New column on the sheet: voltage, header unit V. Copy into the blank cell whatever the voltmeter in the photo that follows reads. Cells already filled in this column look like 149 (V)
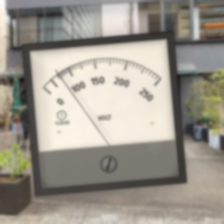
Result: 75 (V)
